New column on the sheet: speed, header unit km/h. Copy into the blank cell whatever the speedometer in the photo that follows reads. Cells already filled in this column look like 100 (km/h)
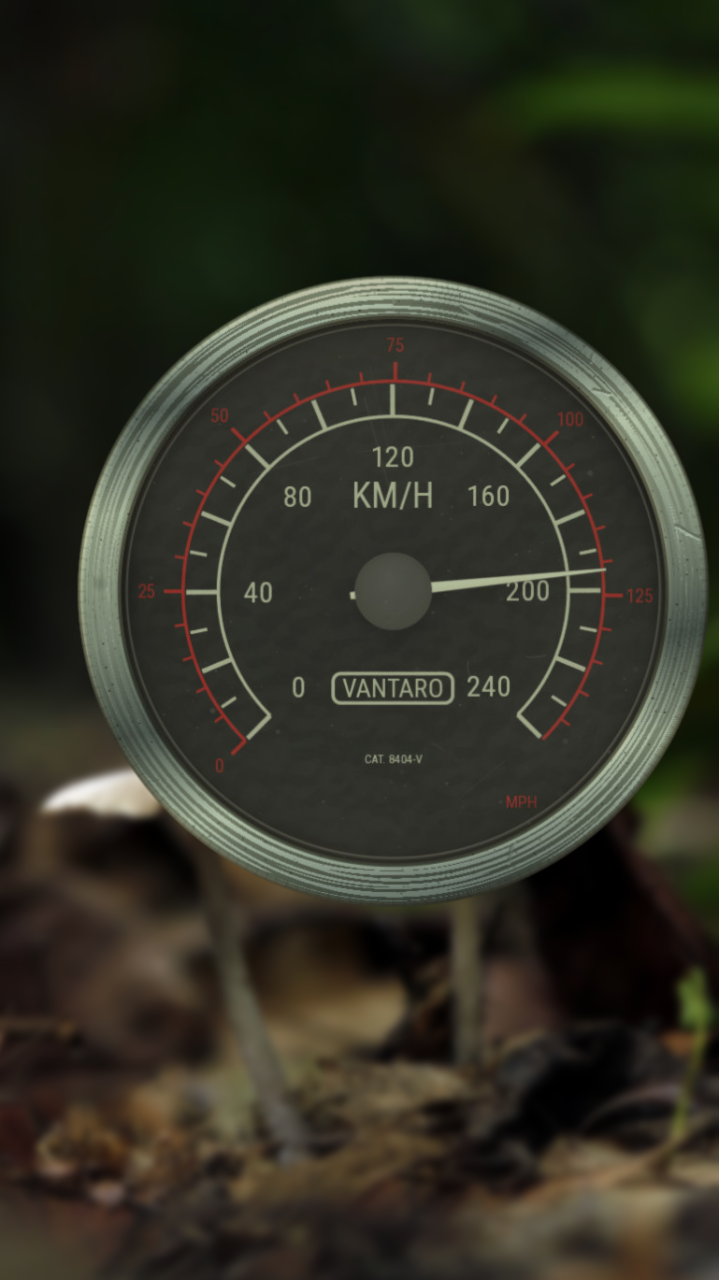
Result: 195 (km/h)
